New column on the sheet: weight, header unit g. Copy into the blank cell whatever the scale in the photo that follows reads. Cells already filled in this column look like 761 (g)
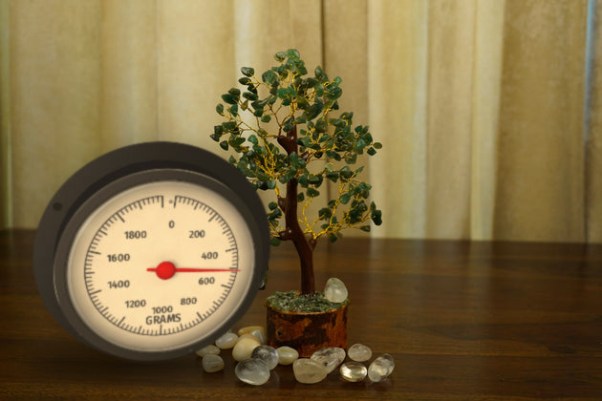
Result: 500 (g)
